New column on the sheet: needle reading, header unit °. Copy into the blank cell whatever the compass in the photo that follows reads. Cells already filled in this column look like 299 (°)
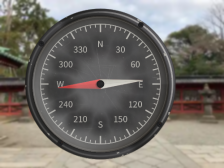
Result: 265 (°)
